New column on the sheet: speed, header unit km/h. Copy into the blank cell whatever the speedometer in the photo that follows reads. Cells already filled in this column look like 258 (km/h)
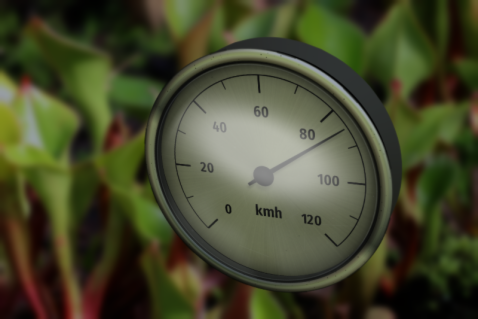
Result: 85 (km/h)
